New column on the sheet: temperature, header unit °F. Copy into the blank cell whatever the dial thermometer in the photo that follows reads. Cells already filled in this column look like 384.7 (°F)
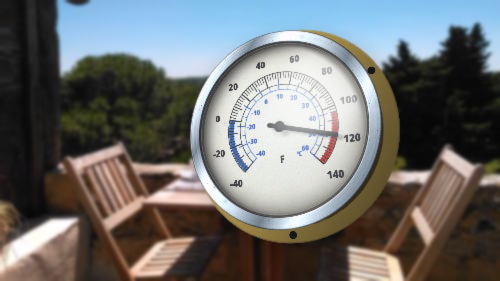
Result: 120 (°F)
